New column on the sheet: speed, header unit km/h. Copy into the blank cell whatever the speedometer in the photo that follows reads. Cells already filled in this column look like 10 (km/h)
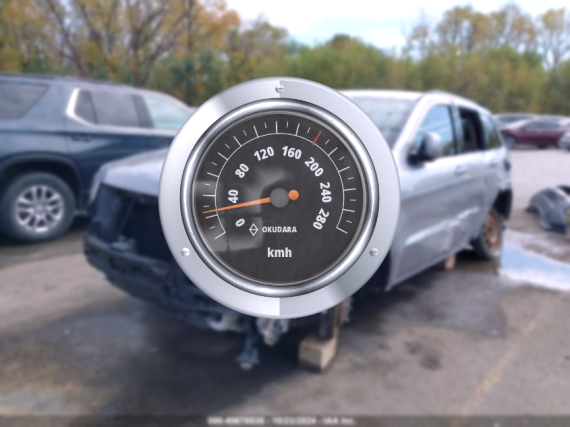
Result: 25 (km/h)
